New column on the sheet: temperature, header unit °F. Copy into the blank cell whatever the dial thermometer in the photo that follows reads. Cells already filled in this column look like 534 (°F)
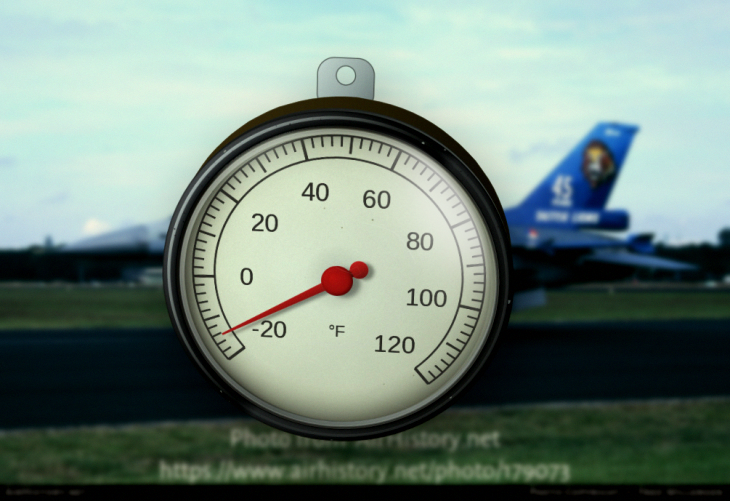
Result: -14 (°F)
